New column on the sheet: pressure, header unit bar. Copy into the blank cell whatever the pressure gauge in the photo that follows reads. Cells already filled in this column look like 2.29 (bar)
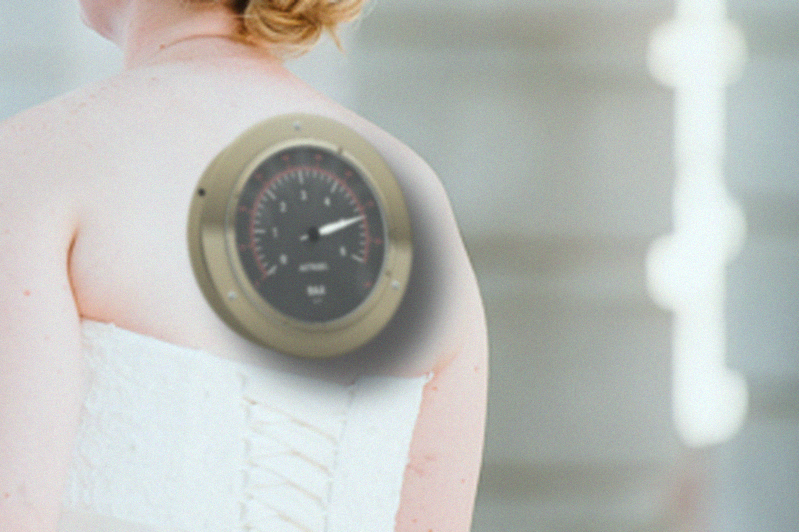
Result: 5 (bar)
